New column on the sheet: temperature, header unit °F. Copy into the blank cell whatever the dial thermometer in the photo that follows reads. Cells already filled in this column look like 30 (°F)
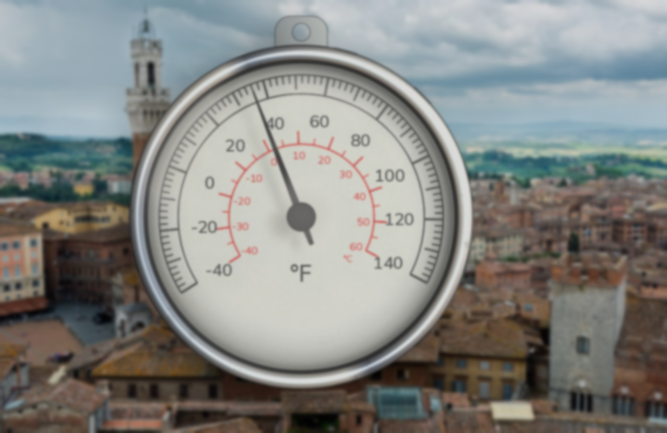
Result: 36 (°F)
